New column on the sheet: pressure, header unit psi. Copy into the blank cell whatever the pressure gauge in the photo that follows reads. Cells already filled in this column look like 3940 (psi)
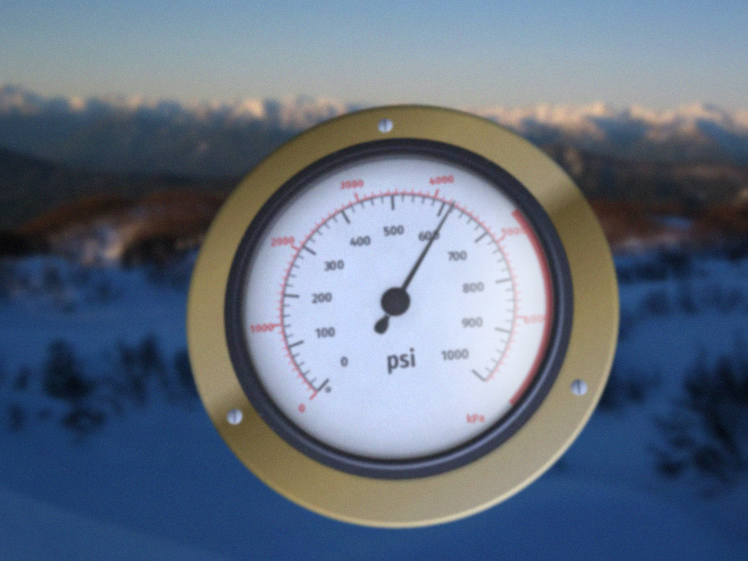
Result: 620 (psi)
